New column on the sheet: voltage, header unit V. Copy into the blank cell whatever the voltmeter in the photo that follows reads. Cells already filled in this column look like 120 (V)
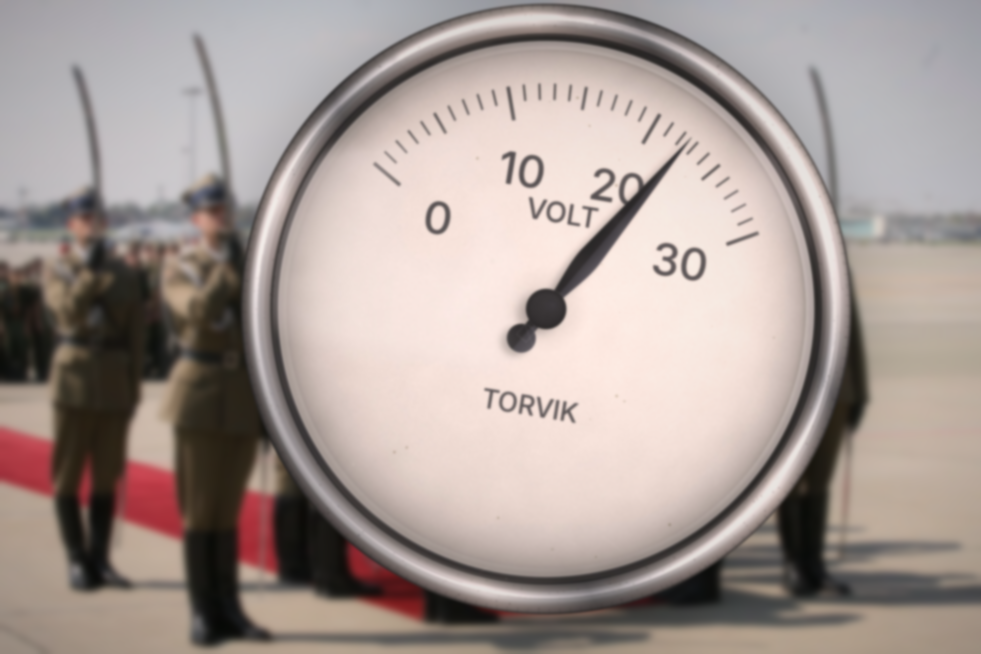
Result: 22.5 (V)
